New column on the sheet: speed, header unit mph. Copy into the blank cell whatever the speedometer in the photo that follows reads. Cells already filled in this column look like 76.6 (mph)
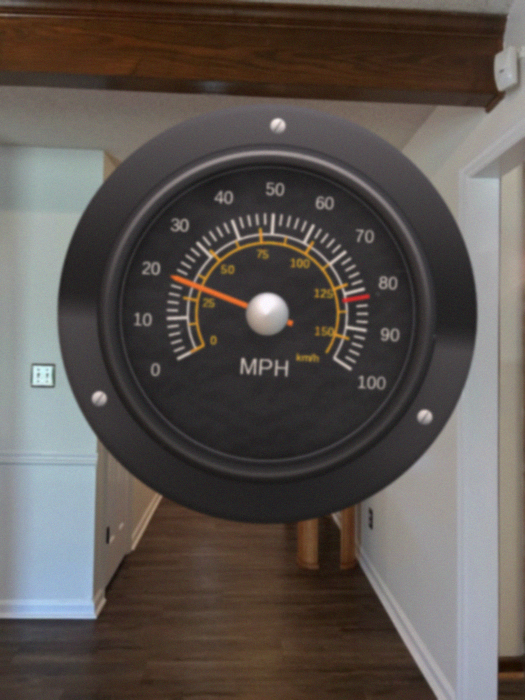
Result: 20 (mph)
